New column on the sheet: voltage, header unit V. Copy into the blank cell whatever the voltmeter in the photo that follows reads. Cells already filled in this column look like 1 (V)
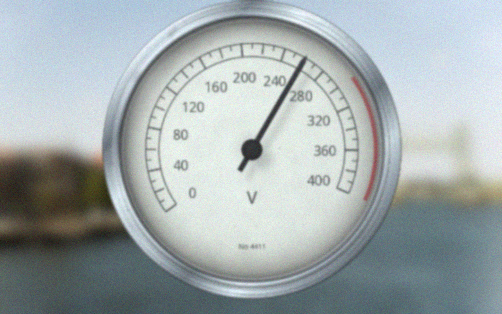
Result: 260 (V)
